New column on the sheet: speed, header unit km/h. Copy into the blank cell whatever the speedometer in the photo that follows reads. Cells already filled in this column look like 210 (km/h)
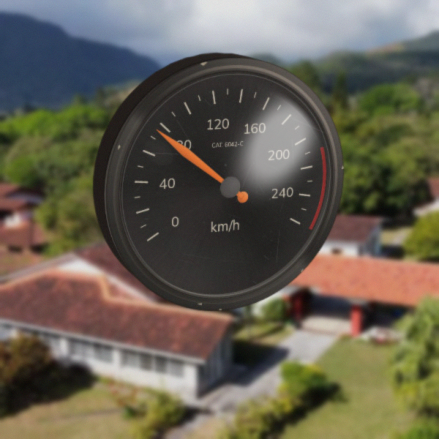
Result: 75 (km/h)
